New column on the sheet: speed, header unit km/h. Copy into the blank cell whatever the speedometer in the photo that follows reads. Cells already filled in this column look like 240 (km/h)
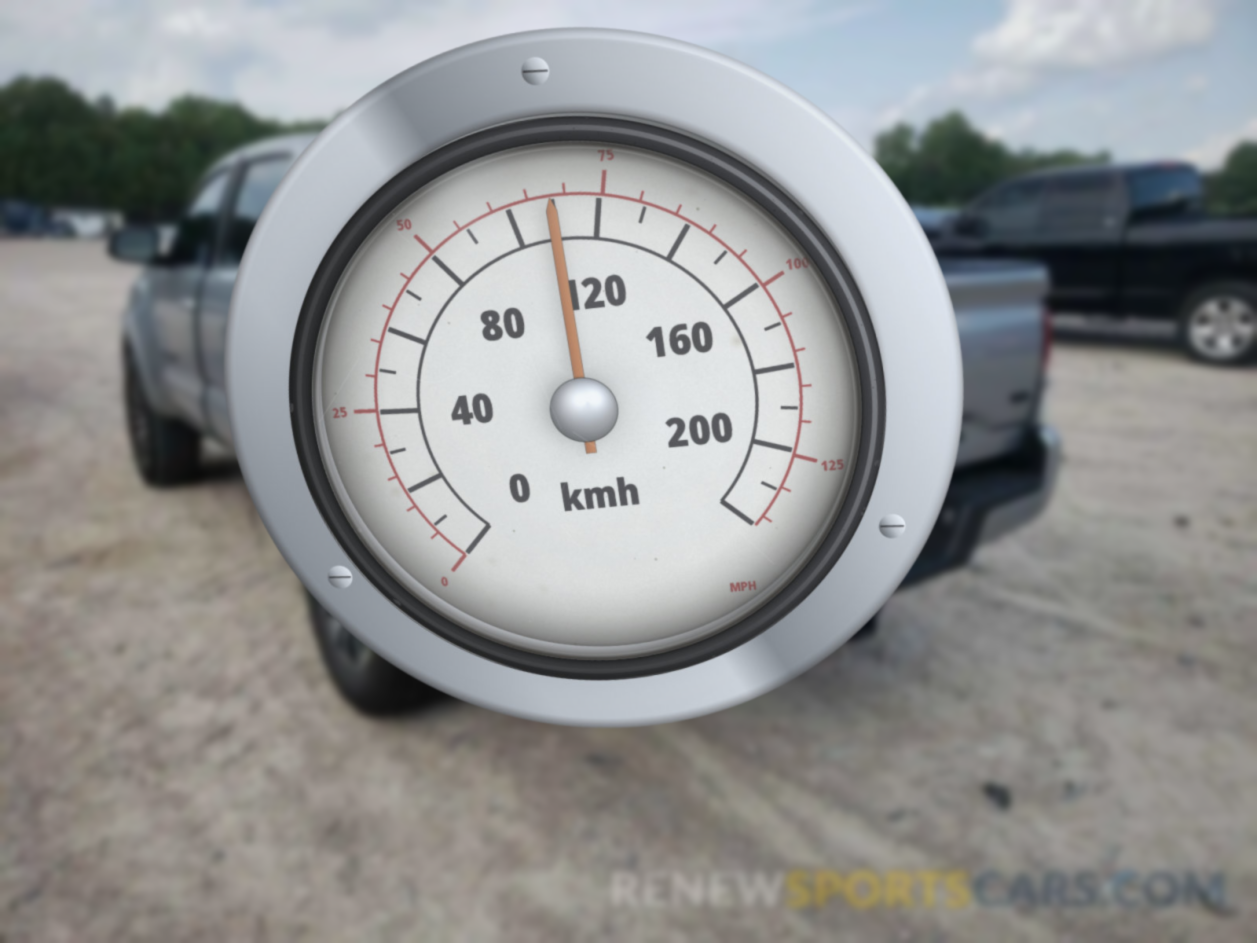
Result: 110 (km/h)
